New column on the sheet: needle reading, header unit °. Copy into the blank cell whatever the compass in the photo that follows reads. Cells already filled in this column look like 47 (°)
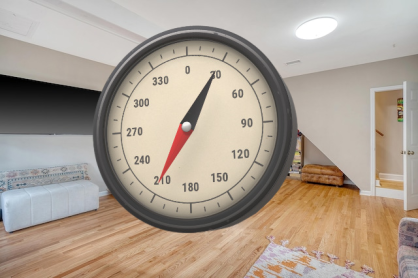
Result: 210 (°)
